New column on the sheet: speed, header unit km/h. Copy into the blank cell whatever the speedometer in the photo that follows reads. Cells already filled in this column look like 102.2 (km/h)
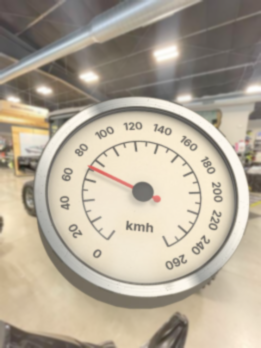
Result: 70 (km/h)
